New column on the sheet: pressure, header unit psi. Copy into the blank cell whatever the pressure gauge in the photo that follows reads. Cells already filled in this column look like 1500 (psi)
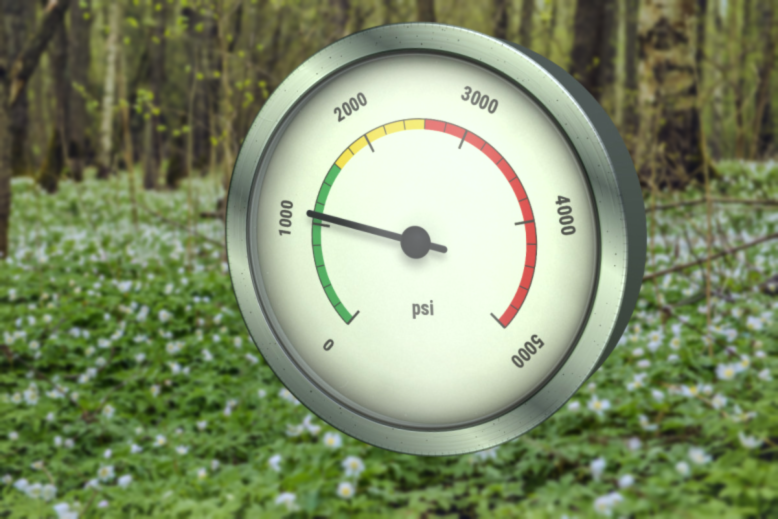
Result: 1100 (psi)
